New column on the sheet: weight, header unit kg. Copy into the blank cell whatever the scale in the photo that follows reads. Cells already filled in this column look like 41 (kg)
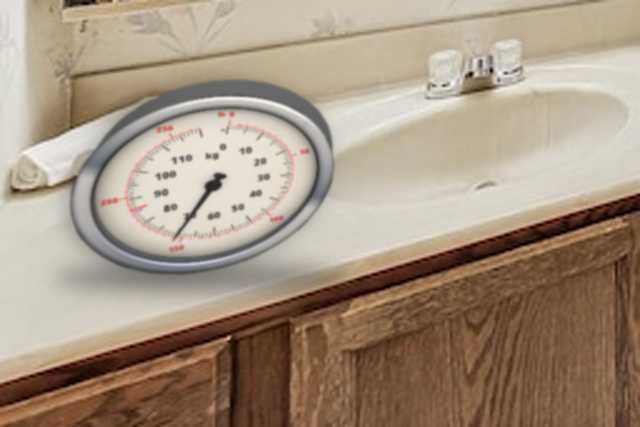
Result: 70 (kg)
